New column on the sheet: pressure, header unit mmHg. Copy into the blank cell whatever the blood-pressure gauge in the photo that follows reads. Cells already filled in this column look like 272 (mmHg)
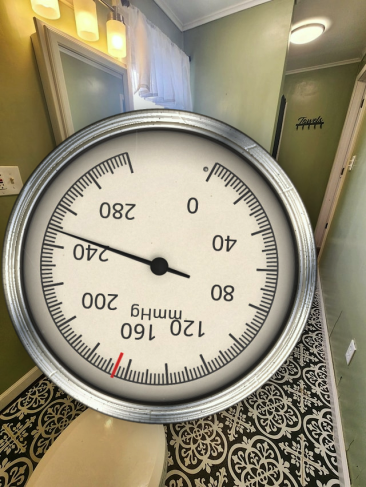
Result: 248 (mmHg)
